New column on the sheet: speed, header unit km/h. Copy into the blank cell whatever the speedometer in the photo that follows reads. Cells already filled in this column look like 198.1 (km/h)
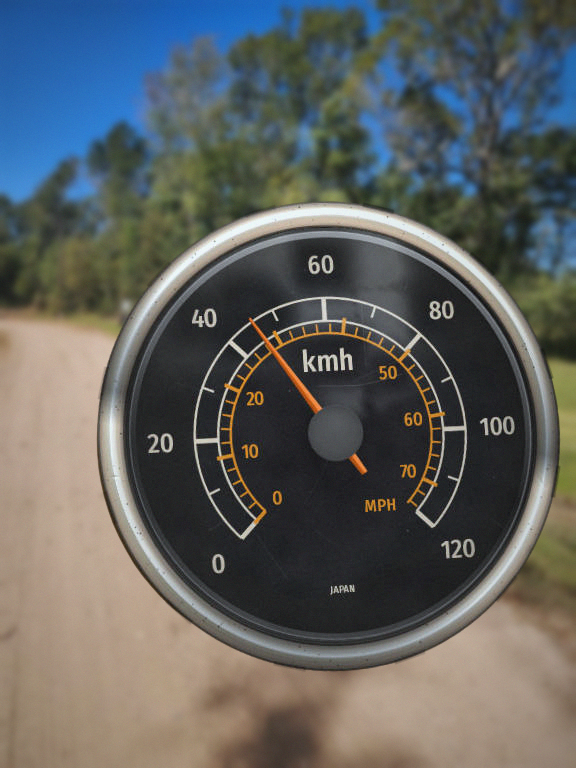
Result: 45 (km/h)
